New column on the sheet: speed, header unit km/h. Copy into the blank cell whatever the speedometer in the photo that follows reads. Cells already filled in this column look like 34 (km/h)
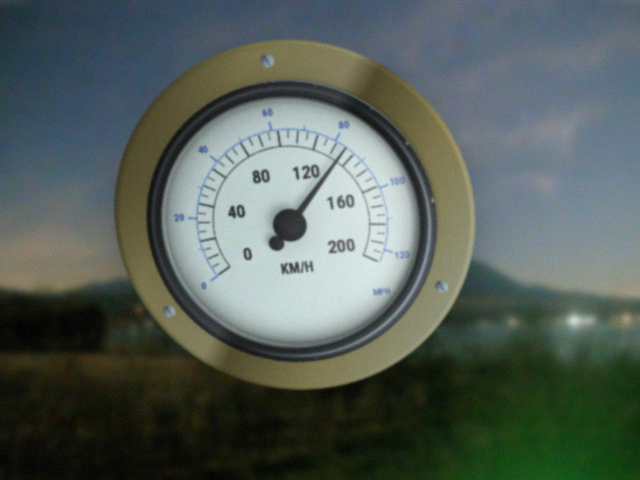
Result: 135 (km/h)
